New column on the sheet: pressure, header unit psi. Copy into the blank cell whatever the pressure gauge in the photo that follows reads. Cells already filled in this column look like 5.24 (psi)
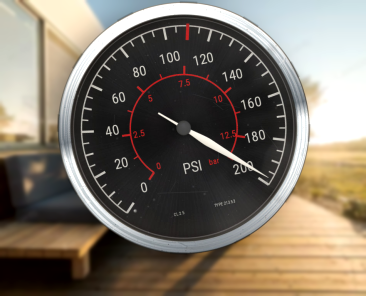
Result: 197.5 (psi)
